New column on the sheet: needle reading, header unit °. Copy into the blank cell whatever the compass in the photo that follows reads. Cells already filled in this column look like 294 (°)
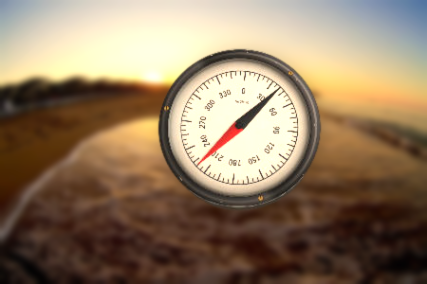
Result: 220 (°)
